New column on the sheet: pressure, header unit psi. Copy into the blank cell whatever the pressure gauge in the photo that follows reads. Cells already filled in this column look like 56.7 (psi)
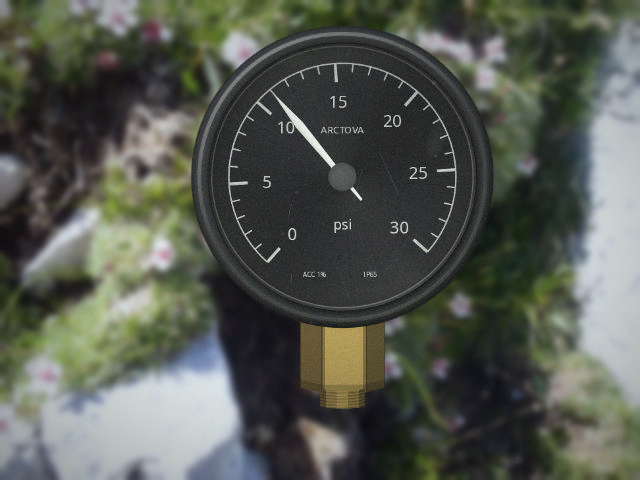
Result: 11 (psi)
